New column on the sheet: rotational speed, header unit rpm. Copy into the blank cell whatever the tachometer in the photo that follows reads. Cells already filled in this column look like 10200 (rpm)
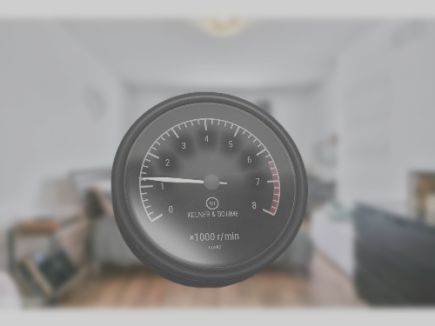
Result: 1200 (rpm)
